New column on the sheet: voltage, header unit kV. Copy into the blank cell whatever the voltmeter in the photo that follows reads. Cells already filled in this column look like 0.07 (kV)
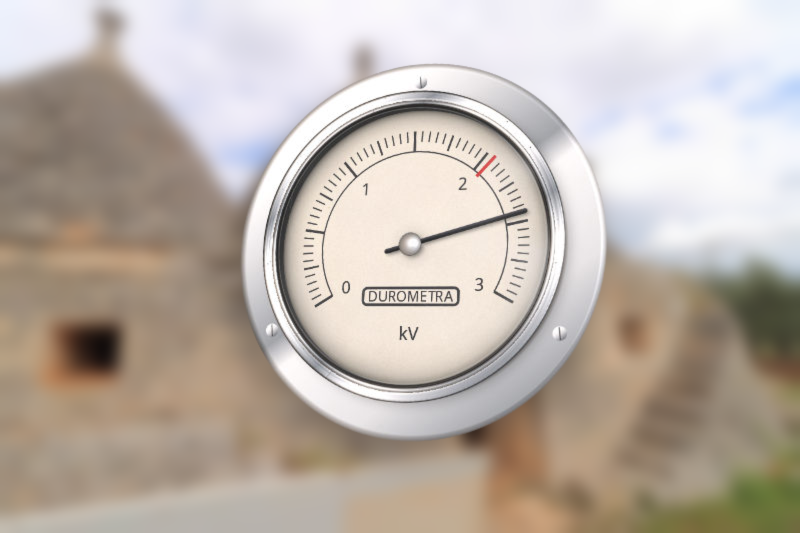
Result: 2.45 (kV)
